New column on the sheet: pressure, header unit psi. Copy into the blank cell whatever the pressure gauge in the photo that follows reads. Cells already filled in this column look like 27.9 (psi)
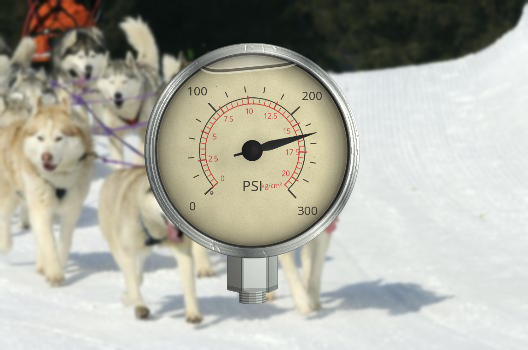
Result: 230 (psi)
